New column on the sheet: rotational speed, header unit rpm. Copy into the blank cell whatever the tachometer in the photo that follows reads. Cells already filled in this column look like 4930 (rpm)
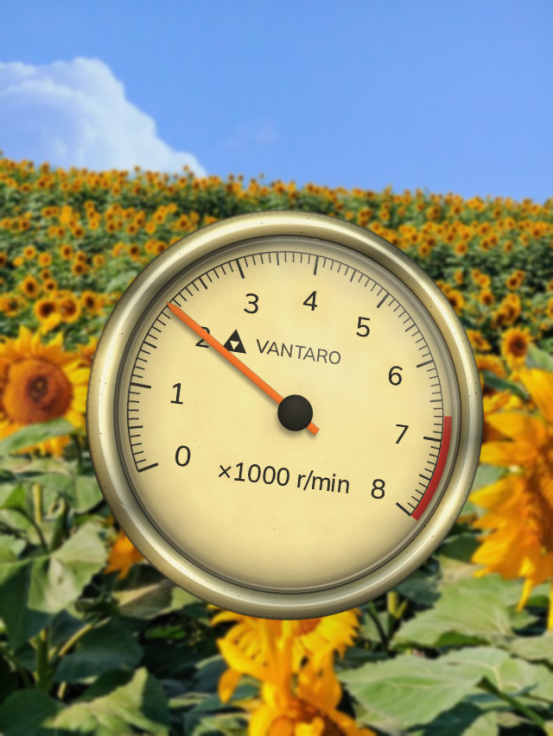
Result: 2000 (rpm)
